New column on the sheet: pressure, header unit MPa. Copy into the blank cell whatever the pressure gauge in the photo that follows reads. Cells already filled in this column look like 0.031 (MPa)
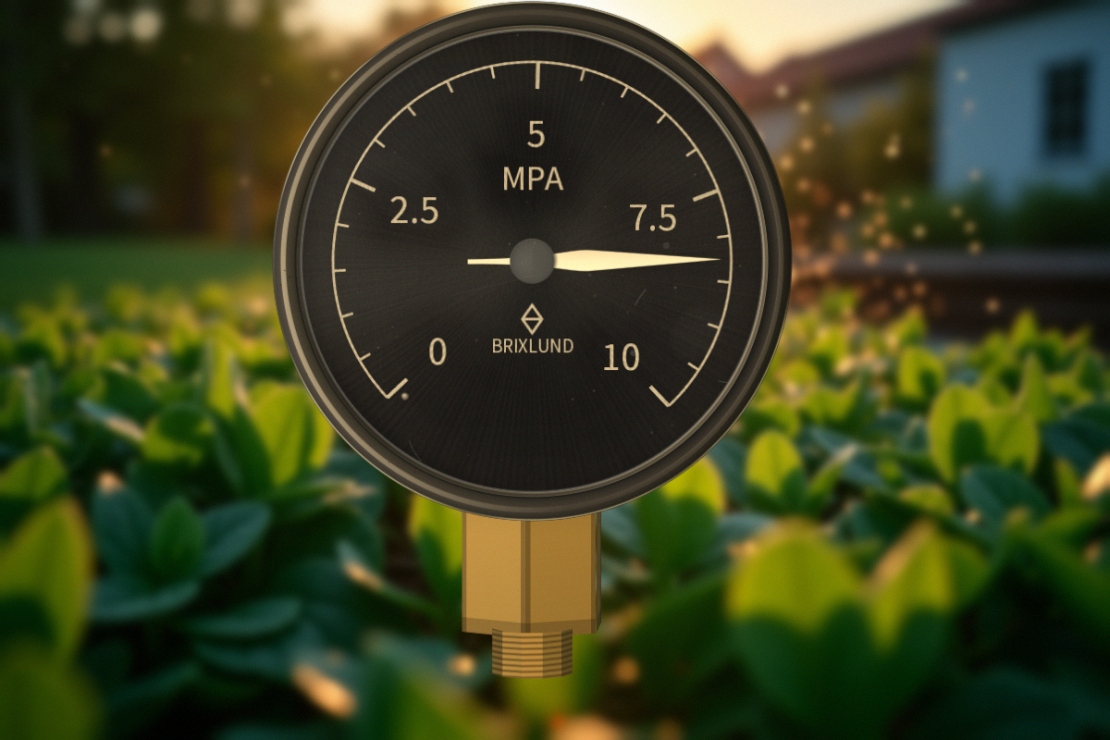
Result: 8.25 (MPa)
